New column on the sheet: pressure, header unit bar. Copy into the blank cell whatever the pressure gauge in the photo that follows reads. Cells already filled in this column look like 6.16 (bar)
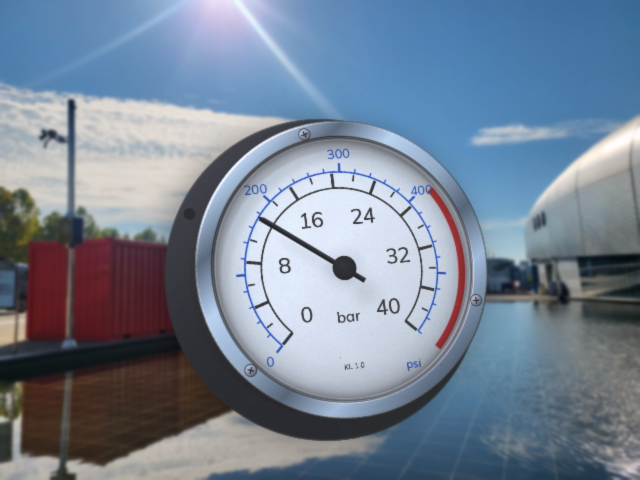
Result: 12 (bar)
